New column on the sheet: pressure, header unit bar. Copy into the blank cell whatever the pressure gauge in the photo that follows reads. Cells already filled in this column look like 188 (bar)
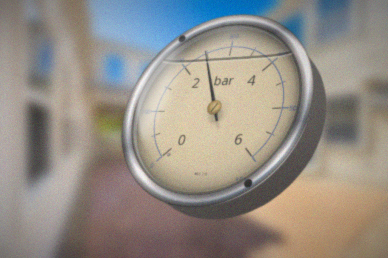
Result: 2.5 (bar)
